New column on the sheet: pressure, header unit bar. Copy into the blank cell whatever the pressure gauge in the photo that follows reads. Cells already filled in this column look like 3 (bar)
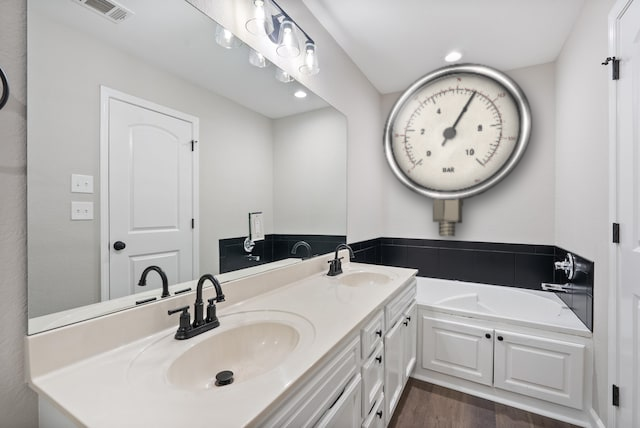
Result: 6 (bar)
